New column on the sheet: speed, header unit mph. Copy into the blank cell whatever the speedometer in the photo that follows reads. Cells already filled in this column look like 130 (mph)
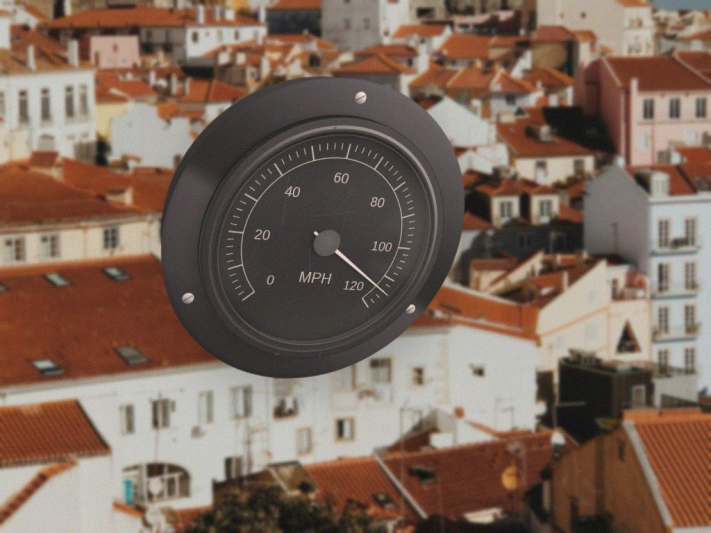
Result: 114 (mph)
